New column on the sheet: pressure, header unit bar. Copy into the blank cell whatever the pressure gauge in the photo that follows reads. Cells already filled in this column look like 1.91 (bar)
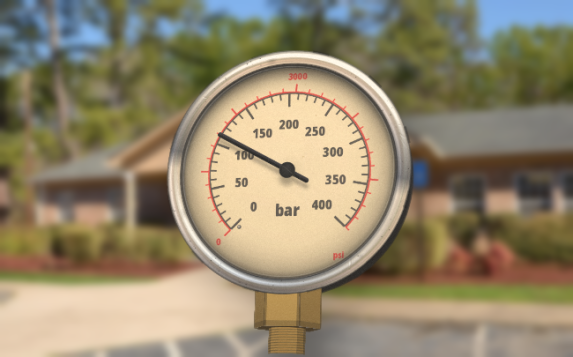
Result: 110 (bar)
